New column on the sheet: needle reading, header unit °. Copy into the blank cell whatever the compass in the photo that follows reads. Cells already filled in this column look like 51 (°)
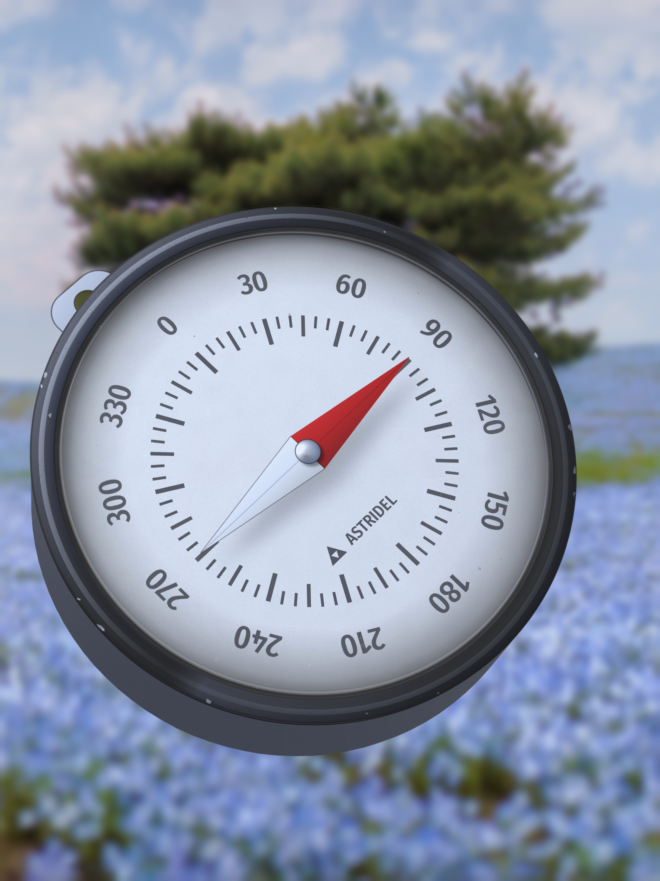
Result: 90 (°)
